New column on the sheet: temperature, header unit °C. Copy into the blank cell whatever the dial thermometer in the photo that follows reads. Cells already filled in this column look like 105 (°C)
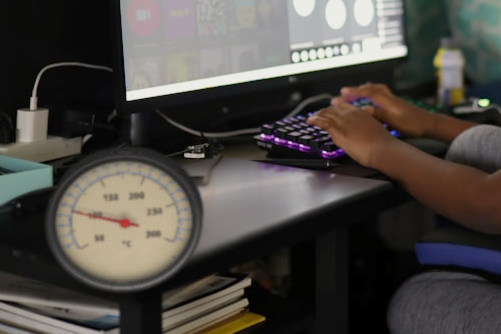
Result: 100 (°C)
